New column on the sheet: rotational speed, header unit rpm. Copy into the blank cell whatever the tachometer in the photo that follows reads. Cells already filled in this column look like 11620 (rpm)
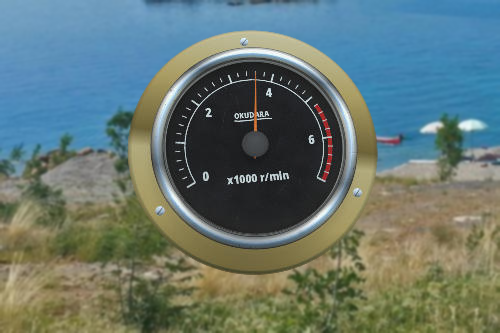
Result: 3600 (rpm)
